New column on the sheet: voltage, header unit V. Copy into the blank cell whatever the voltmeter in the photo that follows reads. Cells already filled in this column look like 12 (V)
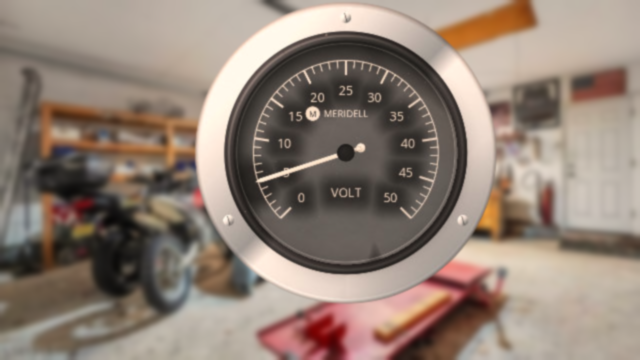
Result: 5 (V)
